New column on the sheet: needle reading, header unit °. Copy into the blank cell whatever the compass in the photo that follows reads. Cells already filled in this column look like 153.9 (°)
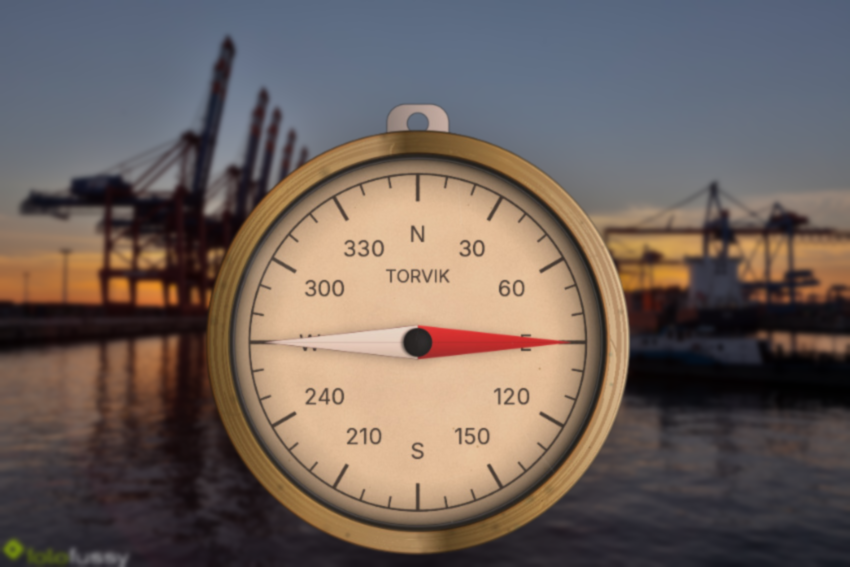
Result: 90 (°)
